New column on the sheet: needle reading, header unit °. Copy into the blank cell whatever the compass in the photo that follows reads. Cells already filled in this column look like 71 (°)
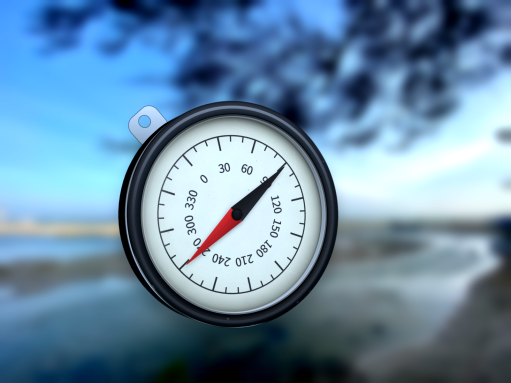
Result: 270 (°)
